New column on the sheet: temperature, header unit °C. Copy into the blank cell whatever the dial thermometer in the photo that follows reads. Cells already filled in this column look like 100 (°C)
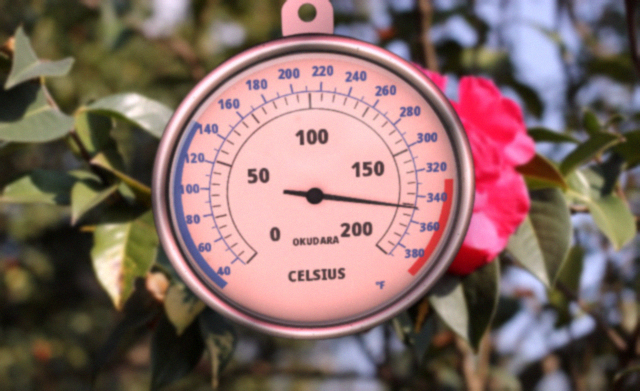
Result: 175 (°C)
